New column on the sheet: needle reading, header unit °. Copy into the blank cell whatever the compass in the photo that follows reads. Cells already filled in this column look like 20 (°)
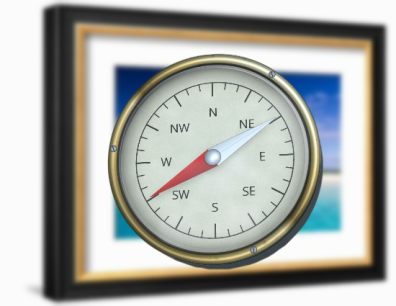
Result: 240 (°)
